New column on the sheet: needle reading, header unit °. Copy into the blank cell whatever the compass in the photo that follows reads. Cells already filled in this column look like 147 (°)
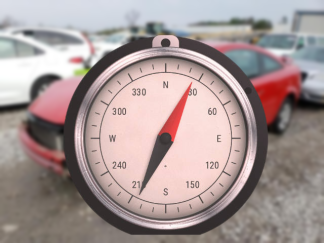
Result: 25 (°)
